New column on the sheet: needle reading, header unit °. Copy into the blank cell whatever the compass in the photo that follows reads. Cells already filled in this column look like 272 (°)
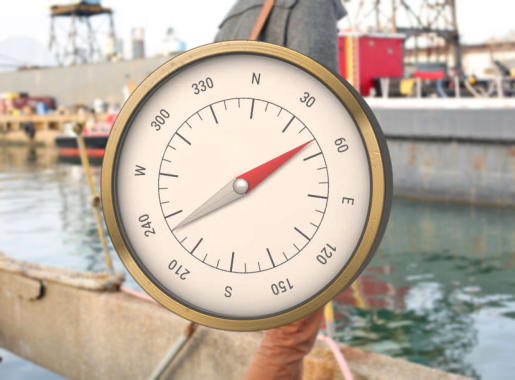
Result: 50 (°)
